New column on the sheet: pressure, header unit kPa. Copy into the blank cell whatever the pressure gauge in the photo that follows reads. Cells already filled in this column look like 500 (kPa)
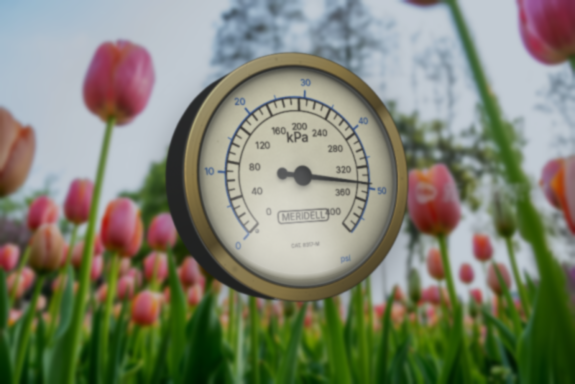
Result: 340 (kPa)
